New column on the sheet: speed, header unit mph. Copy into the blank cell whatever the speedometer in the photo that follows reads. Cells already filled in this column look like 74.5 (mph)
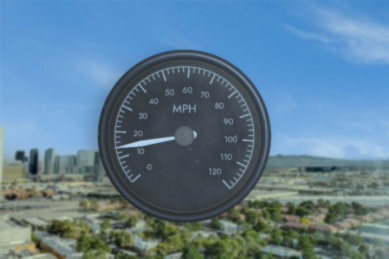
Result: 14 (mph)
